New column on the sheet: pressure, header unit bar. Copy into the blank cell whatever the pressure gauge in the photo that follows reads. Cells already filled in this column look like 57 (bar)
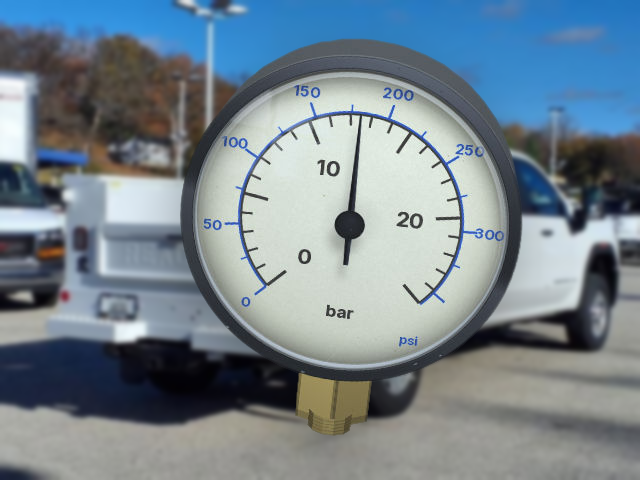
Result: 12.5 (bar)
